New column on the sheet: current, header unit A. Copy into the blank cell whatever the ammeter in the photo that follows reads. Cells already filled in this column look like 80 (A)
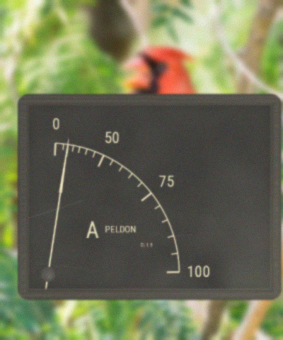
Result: 25 (A)
